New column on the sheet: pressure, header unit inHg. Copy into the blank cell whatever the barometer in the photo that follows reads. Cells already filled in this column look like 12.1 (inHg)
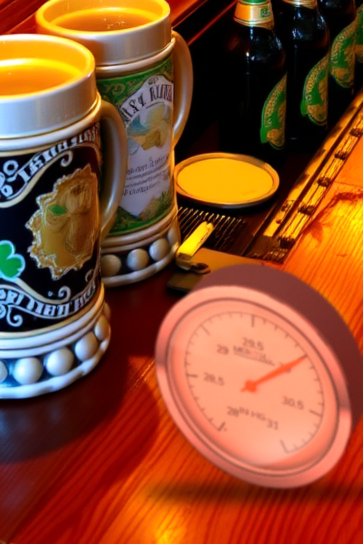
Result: 30 (inHg)
